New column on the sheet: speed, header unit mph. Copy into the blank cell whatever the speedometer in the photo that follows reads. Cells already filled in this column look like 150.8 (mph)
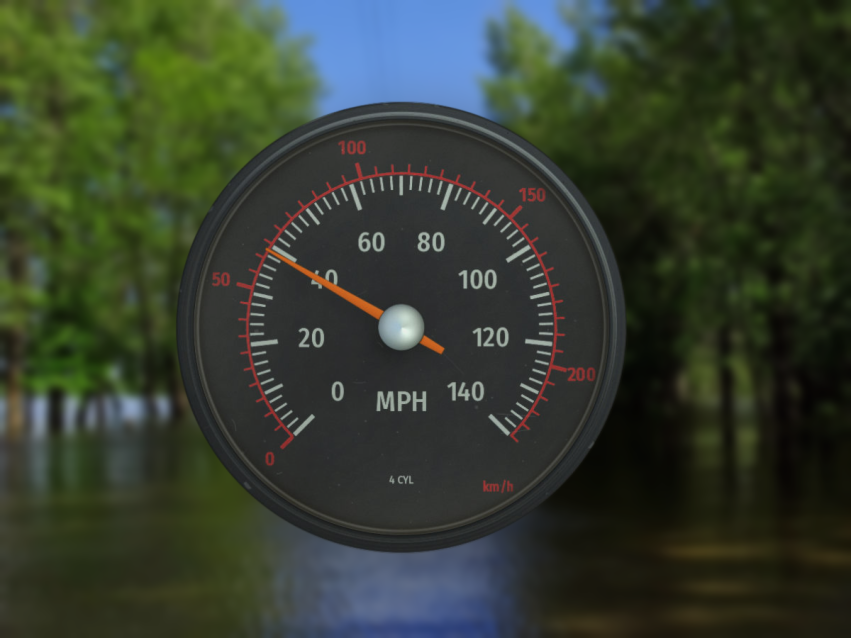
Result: 39 (mph)
